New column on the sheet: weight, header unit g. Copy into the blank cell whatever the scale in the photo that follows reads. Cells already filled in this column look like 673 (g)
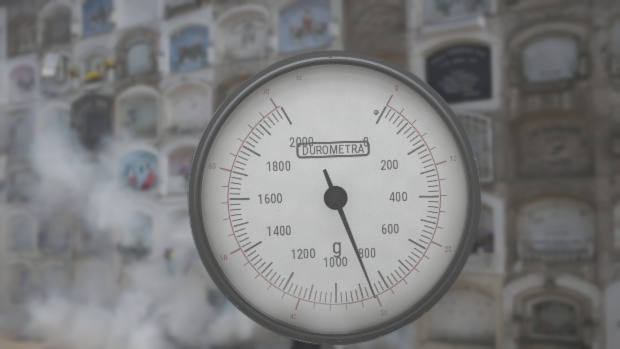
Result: 860 (g)
